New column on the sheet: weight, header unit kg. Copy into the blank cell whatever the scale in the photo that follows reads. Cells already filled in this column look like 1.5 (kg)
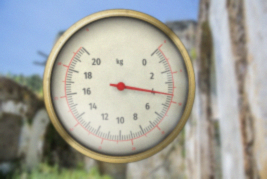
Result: 4 (kg)
